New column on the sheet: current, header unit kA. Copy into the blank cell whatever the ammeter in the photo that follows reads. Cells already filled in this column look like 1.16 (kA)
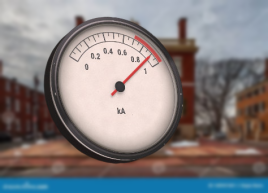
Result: 0.9 (kA)
